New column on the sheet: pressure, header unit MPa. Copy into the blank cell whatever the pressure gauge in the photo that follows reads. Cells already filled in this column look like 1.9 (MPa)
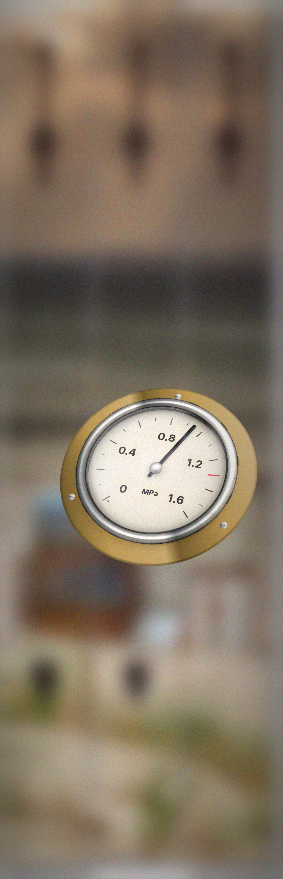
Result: 0.95 (MPa)
